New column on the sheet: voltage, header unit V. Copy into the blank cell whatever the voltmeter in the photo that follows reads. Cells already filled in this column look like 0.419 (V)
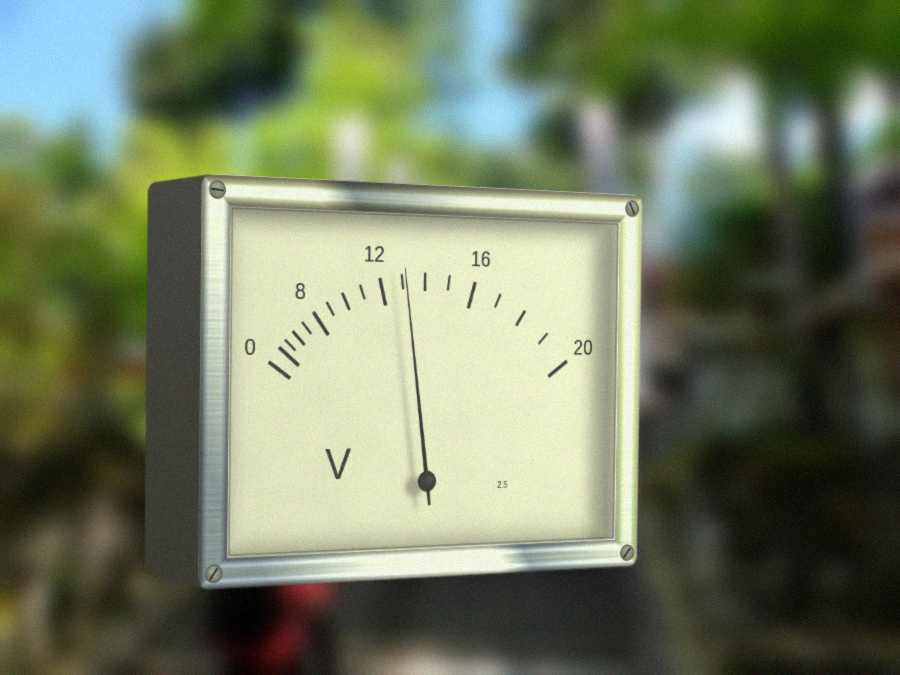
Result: 13 (V)
